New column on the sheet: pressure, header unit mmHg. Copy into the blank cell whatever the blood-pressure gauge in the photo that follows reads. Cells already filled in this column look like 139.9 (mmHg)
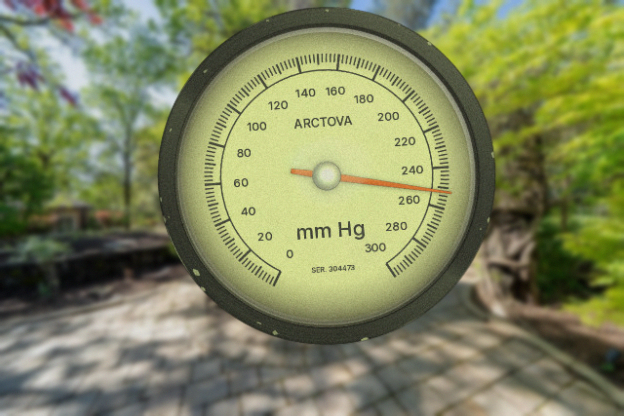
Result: 252 (mmHg)
